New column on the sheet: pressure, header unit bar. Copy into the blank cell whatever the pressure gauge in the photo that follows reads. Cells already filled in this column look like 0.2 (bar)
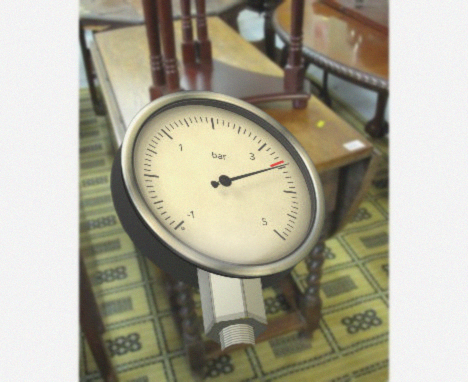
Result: 3.5 (bar)
